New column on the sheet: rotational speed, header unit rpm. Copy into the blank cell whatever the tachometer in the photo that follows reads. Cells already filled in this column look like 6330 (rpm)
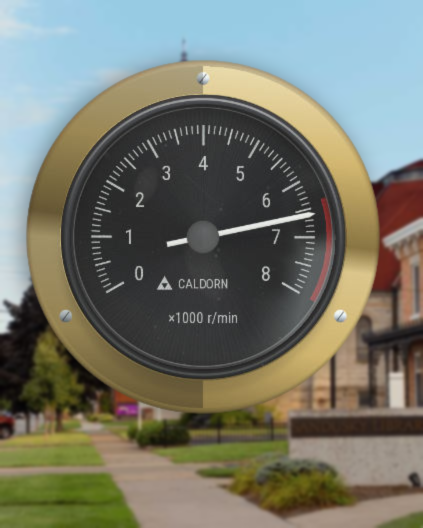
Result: 6600 (rpm)
